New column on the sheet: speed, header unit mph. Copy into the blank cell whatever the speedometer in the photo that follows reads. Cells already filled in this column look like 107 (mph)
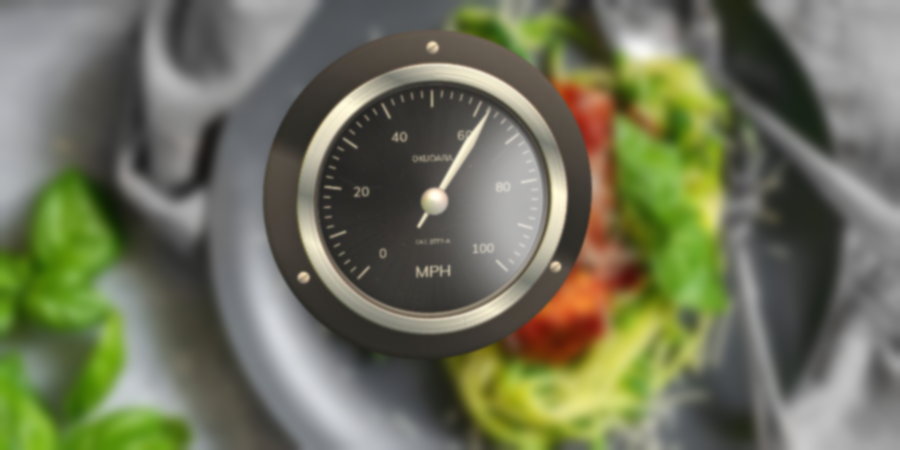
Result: 62 (mph)
